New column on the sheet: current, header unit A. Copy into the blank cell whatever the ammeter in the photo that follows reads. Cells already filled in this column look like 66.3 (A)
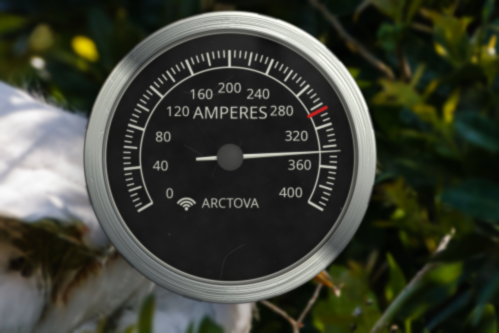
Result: 345 (A)
